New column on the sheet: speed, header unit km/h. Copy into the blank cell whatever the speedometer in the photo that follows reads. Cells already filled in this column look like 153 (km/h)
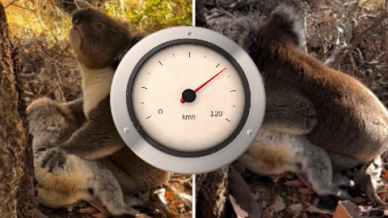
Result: 85 (km/h)
